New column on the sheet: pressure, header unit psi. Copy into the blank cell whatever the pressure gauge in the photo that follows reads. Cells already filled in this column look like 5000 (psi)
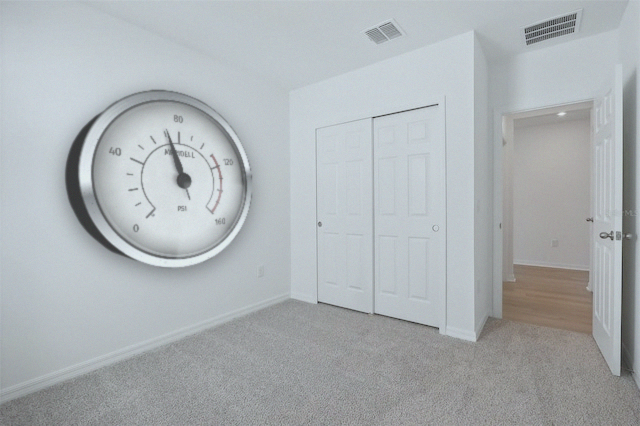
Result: 70 (psi)
